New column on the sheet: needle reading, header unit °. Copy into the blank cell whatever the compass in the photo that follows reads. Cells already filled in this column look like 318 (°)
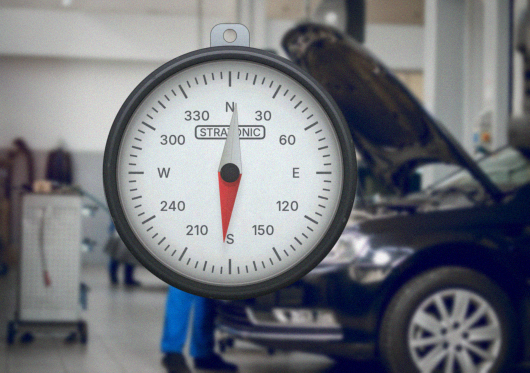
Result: 185 (°)
